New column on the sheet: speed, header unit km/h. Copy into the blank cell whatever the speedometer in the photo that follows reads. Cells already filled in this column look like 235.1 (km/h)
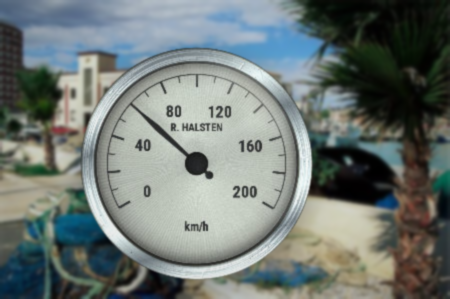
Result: 60 (km/h)
